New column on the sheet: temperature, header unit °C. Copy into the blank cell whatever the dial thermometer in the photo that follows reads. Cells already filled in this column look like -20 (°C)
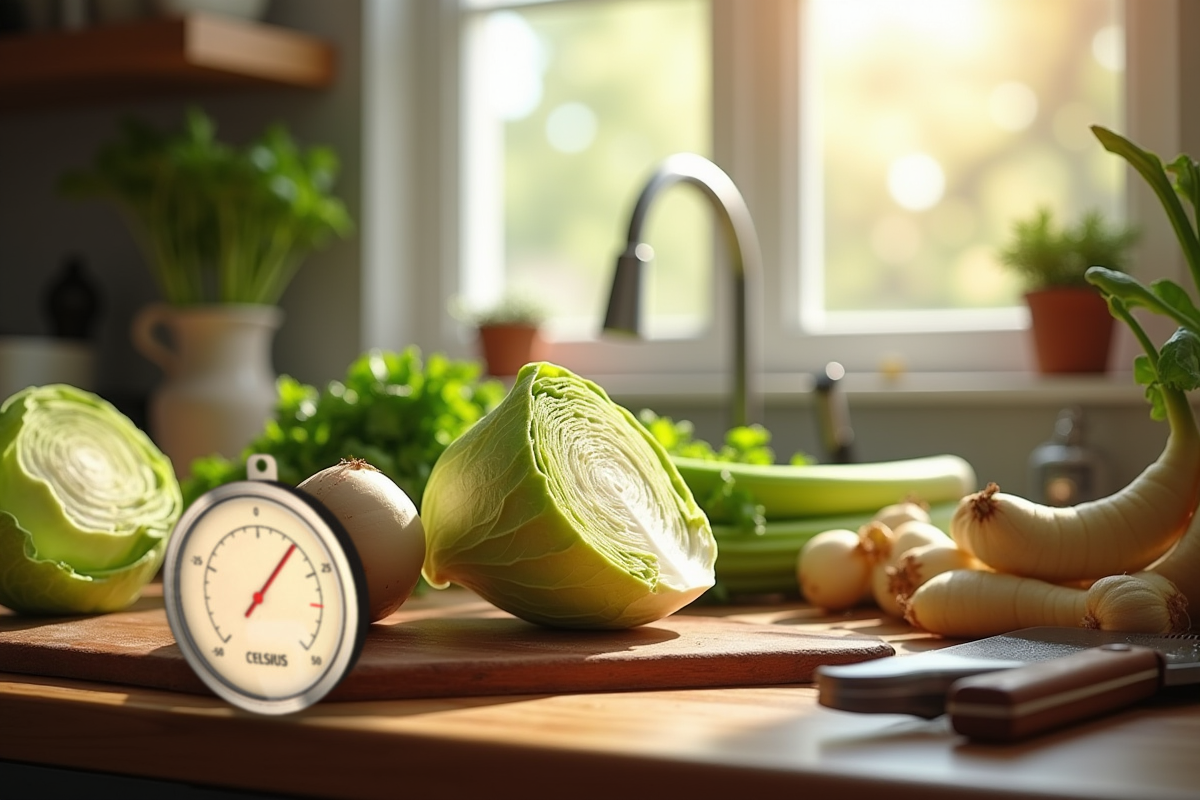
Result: 15 (°C)
